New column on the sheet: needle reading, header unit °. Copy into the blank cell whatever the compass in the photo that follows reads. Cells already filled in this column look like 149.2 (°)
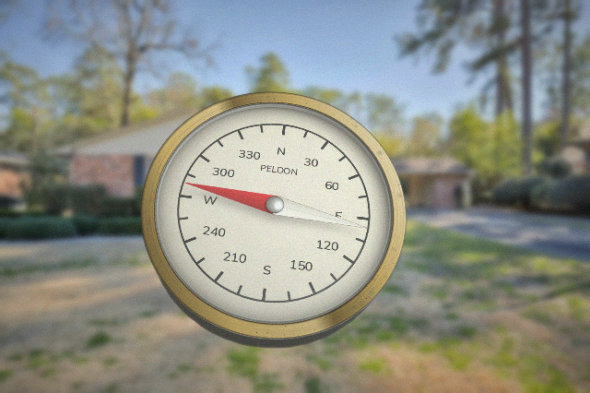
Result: 277.5 (°)
